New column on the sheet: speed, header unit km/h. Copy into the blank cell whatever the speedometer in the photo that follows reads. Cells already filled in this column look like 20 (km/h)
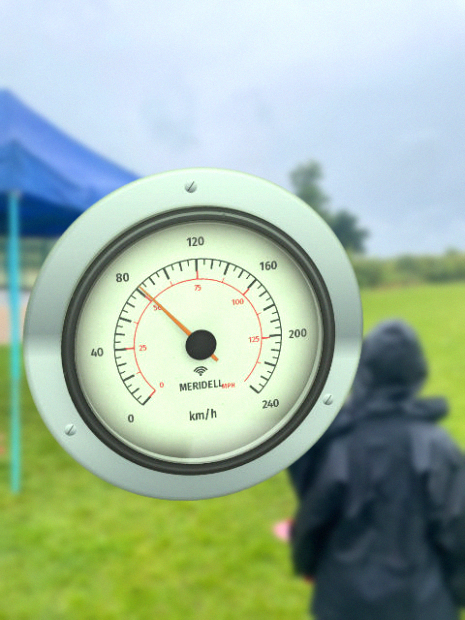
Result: 82.5 (km/h)
